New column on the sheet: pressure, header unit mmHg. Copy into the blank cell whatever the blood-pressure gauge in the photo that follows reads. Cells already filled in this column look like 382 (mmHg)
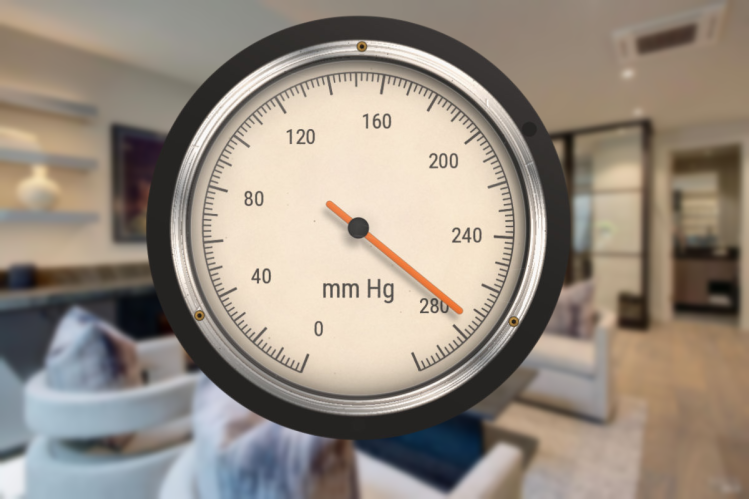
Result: 274 (mmHg)
